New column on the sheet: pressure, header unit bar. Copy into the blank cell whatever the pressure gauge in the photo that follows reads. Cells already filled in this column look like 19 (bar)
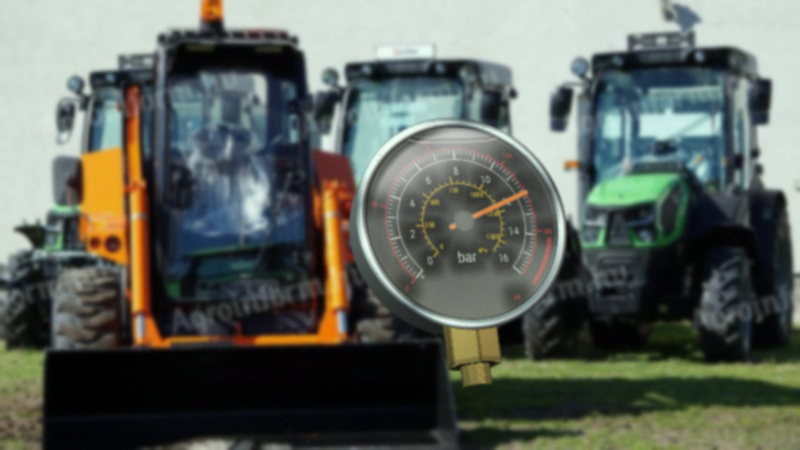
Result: 12 (bar)
